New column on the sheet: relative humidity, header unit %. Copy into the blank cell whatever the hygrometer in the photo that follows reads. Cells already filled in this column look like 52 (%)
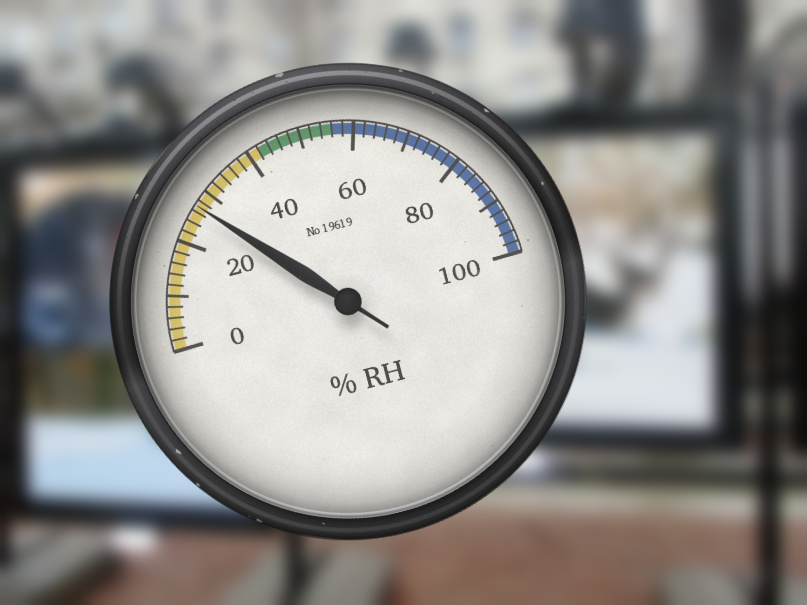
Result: 27 (%)
